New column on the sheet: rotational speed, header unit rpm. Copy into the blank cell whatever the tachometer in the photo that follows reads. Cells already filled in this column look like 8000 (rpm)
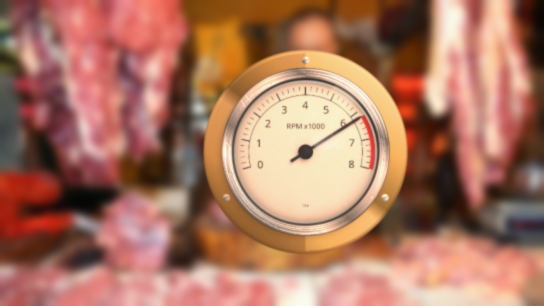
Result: 6200 (rpm)
